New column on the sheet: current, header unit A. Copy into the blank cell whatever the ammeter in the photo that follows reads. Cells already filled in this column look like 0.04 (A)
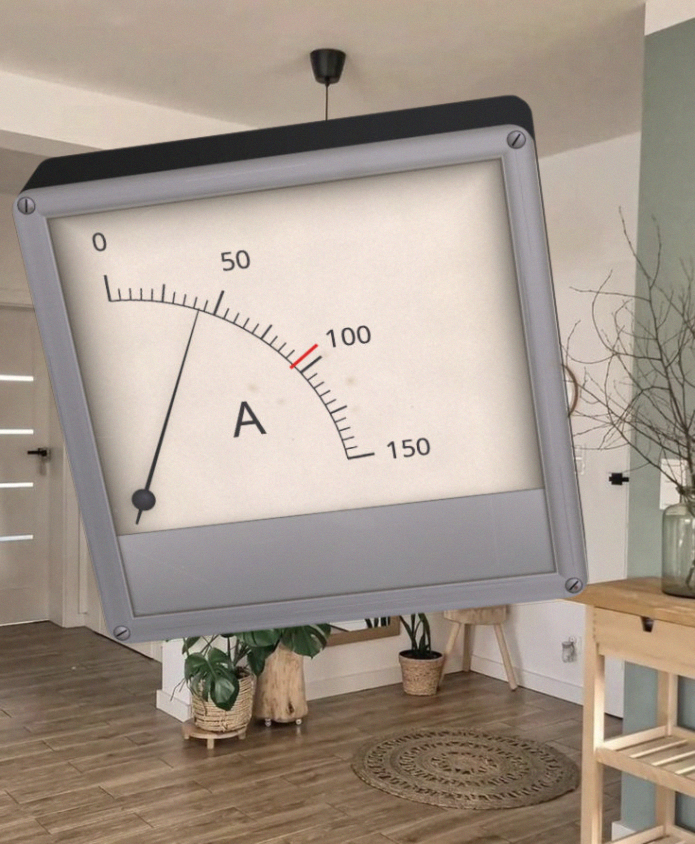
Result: 42.5 (A)
